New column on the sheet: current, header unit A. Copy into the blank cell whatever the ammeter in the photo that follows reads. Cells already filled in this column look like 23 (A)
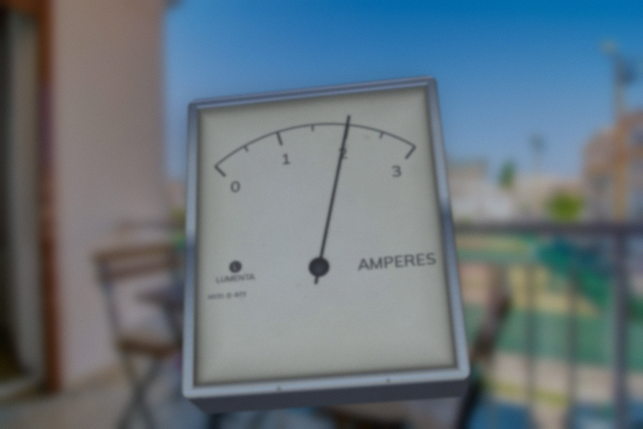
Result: 2 (A)
